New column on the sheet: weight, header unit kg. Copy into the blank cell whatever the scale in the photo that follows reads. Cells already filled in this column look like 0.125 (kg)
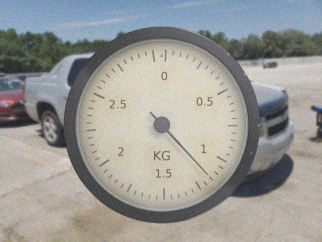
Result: 1.15 (kg)
